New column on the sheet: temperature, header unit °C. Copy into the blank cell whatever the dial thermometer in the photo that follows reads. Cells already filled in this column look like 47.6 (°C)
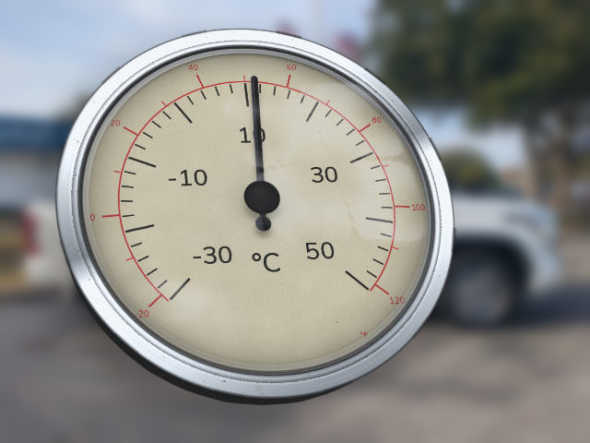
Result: 11 (°C)
